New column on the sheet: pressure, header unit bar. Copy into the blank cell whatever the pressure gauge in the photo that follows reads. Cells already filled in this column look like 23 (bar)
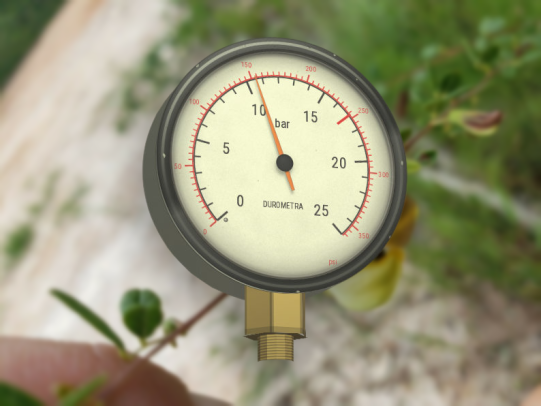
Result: 10.5 (bar)
